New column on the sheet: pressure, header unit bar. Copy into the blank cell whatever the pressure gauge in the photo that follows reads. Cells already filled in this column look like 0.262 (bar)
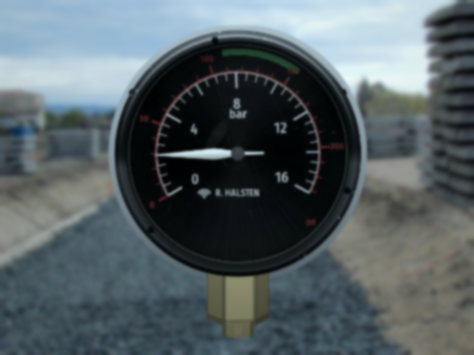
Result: 2 (bar)
